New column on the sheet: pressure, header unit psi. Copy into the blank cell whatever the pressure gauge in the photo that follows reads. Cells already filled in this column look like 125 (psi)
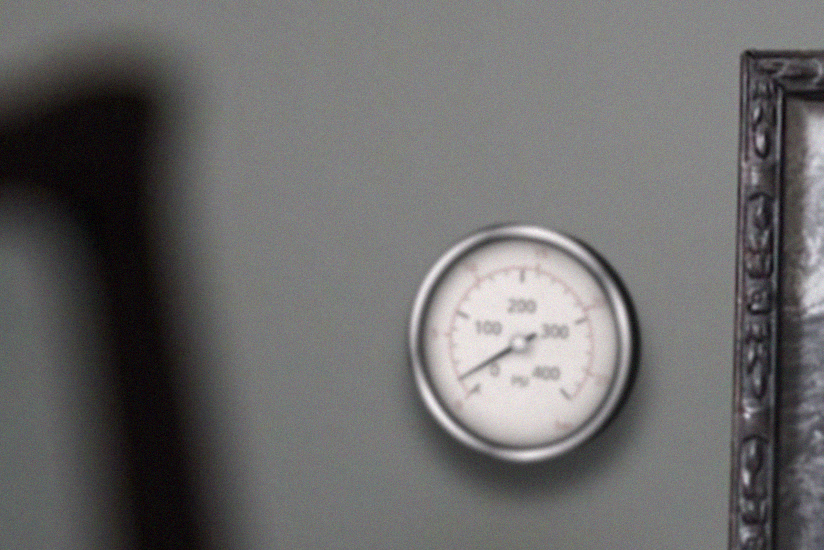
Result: 20 (psi)
